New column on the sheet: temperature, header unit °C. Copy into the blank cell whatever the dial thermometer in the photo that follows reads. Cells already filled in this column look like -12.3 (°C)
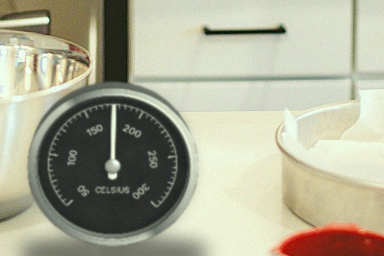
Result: 175 (°C)
